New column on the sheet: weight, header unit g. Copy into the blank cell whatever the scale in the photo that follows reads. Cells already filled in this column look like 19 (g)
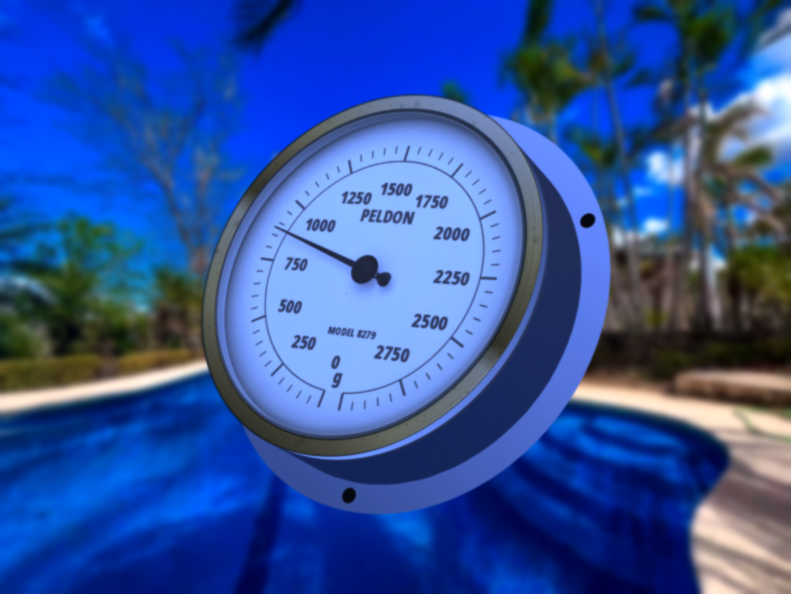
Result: 875 (g)
